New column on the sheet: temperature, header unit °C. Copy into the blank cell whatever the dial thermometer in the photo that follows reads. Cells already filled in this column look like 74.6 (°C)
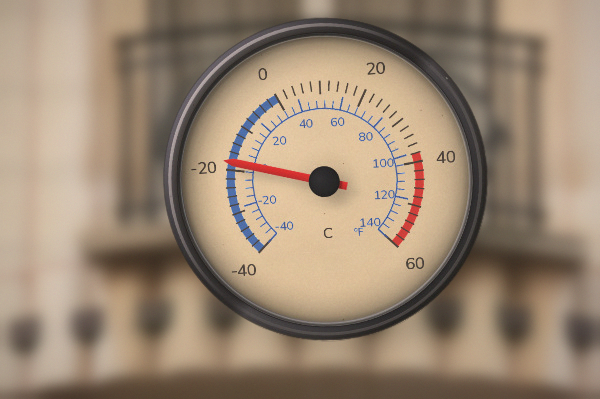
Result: -18 (°C)
